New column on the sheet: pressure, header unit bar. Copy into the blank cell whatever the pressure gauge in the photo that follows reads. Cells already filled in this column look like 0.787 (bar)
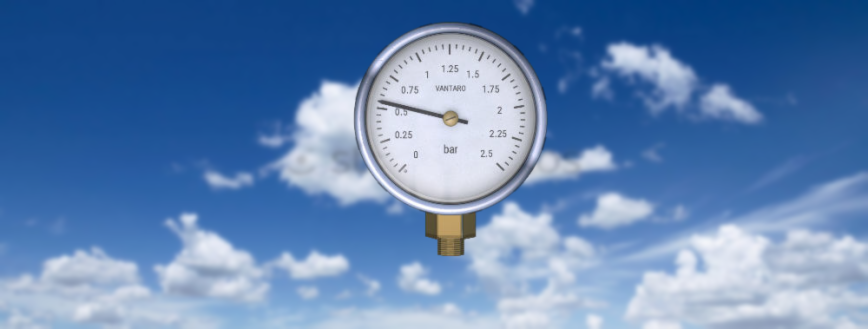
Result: 0.55 (bar)
